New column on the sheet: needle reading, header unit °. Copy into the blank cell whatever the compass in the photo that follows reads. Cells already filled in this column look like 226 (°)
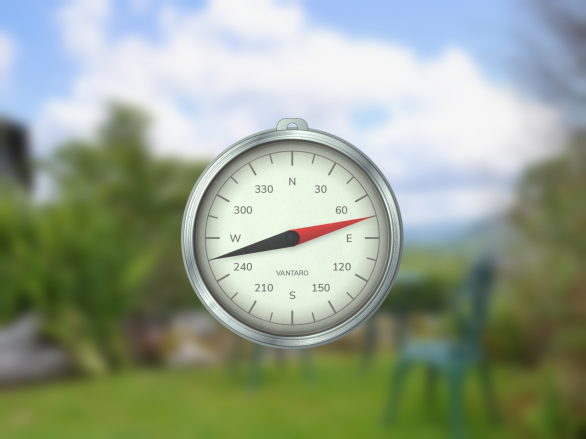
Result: 75 (°)
